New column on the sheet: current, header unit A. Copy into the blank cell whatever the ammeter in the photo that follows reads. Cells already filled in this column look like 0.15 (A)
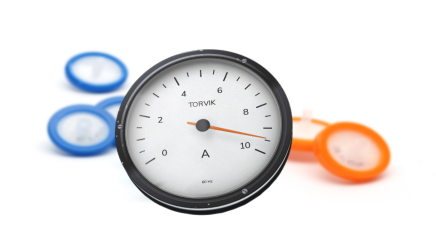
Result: 9.5 (A)
